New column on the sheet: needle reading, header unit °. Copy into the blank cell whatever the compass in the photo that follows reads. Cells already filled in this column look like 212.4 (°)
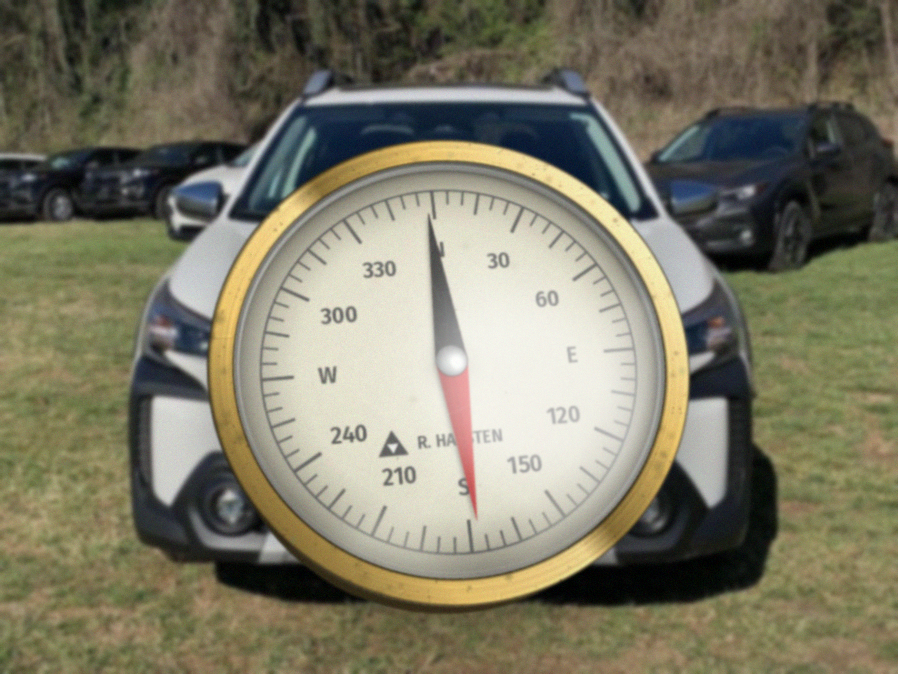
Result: 177.5 (°)
